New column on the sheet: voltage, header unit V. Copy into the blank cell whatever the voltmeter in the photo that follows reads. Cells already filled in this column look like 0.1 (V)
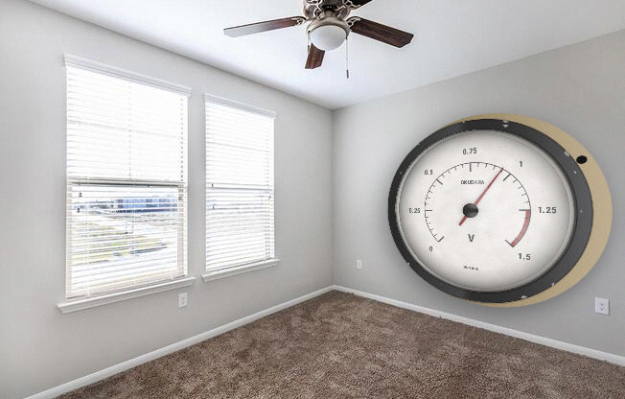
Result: 0.95 (V)
